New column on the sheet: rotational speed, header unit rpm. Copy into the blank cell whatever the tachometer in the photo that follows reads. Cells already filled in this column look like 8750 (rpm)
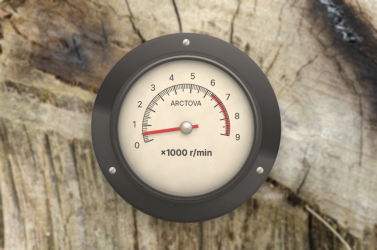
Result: 500 (rpm)
